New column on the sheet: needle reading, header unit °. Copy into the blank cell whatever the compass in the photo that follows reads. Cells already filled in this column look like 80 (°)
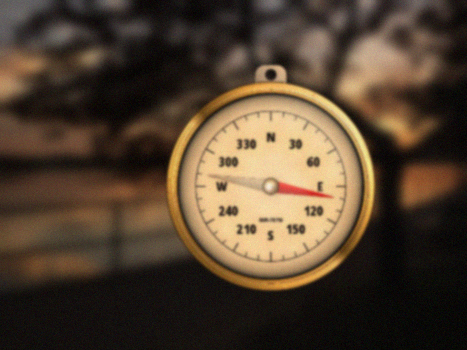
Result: 100 (°)
